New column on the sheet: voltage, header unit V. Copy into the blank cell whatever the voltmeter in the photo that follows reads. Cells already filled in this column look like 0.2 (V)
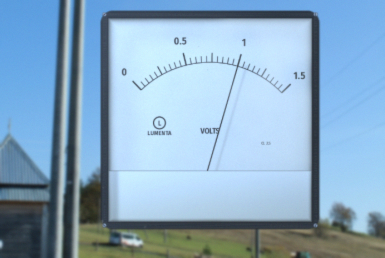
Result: 1 (V)
